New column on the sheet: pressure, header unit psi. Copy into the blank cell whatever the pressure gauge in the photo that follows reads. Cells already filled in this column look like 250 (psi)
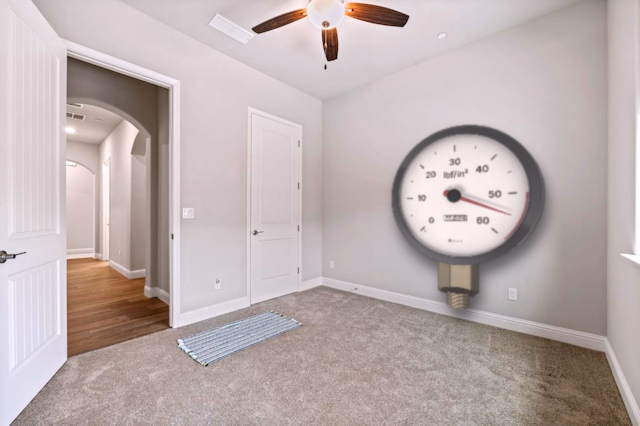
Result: 55 (psi)
